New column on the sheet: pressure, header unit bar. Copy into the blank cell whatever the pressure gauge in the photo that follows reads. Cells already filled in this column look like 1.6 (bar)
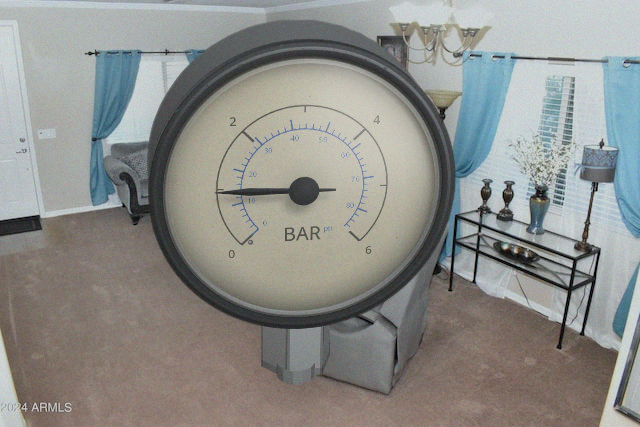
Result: 1 (bar)
